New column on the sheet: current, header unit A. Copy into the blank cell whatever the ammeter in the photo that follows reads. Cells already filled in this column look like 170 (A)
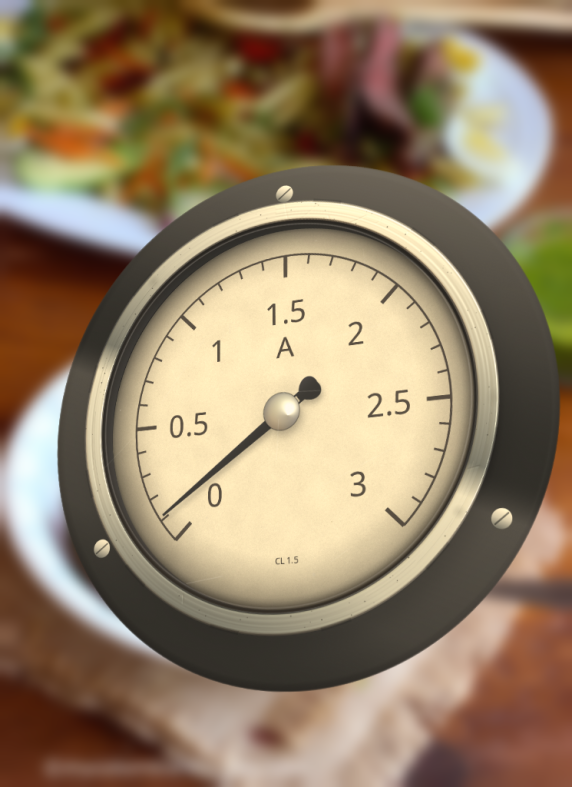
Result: 0.1 (A)
